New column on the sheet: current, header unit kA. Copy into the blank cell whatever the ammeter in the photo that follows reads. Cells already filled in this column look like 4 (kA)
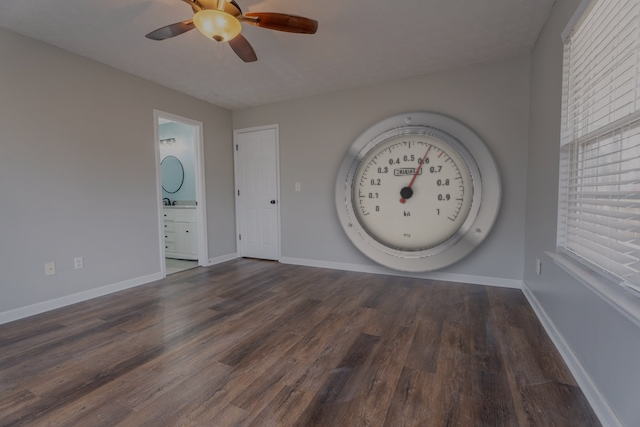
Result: 0.6 (kA)
